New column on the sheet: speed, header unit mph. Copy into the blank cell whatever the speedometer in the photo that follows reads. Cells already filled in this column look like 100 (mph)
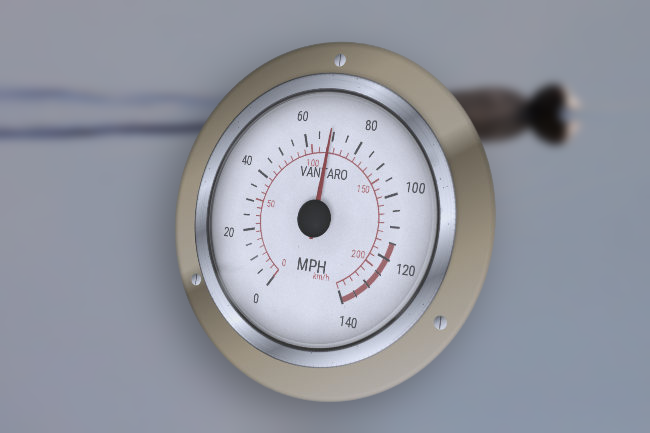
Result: 70 (mph)
